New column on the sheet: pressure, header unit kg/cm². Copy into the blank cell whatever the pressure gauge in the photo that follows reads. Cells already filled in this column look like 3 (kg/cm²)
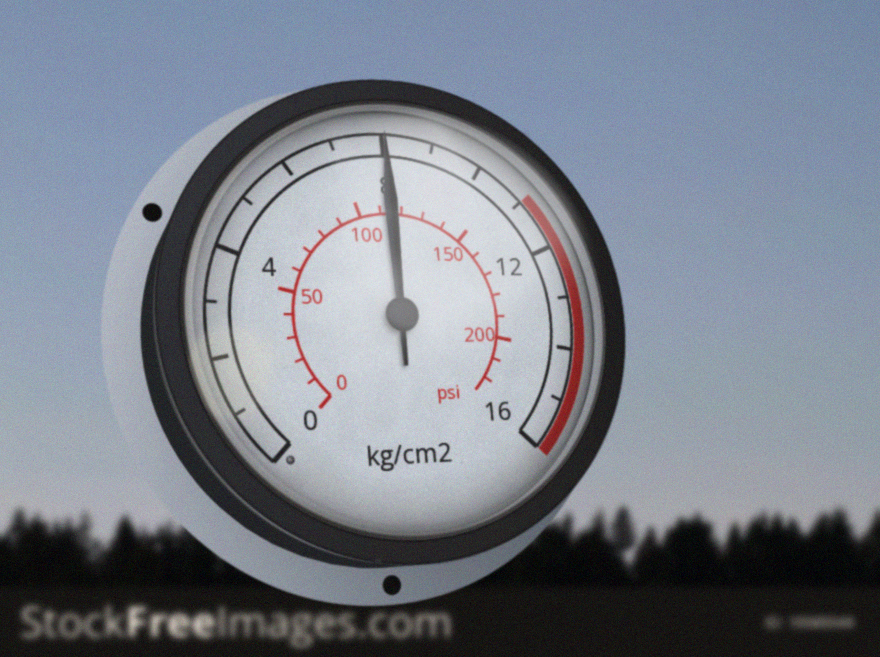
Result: 8 (kg/cm²)
